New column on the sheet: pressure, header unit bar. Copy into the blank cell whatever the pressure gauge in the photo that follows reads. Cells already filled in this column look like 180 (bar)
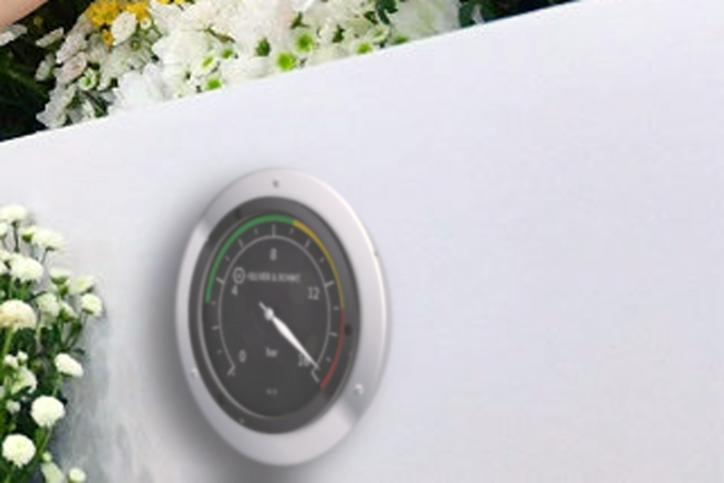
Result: 15.5 (bar)
